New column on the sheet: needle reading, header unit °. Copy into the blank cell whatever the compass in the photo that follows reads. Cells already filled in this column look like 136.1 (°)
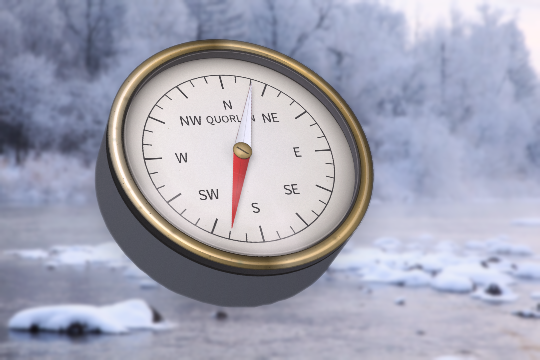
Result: 200 (°)
